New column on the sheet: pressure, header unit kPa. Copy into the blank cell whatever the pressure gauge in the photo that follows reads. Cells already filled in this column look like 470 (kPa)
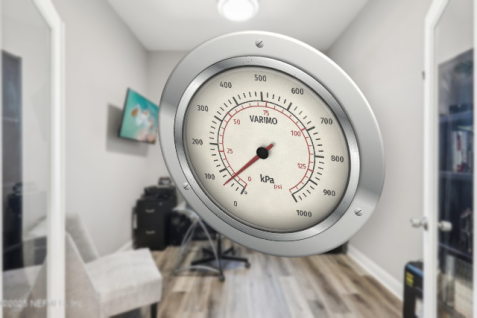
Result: 60 (kPa)
